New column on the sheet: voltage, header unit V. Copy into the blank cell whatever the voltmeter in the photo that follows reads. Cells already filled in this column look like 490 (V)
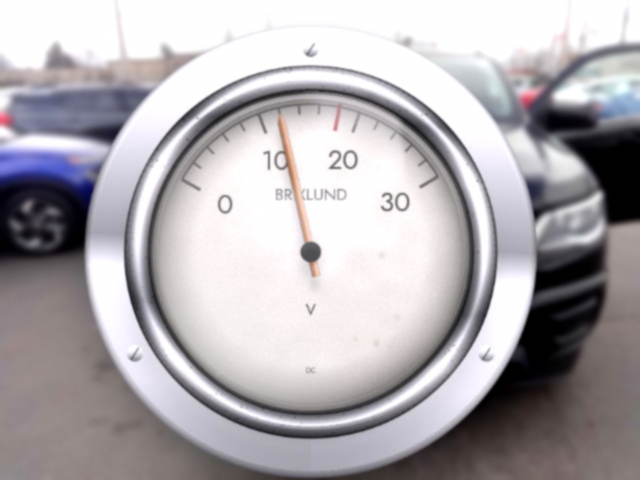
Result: 12 (V)
